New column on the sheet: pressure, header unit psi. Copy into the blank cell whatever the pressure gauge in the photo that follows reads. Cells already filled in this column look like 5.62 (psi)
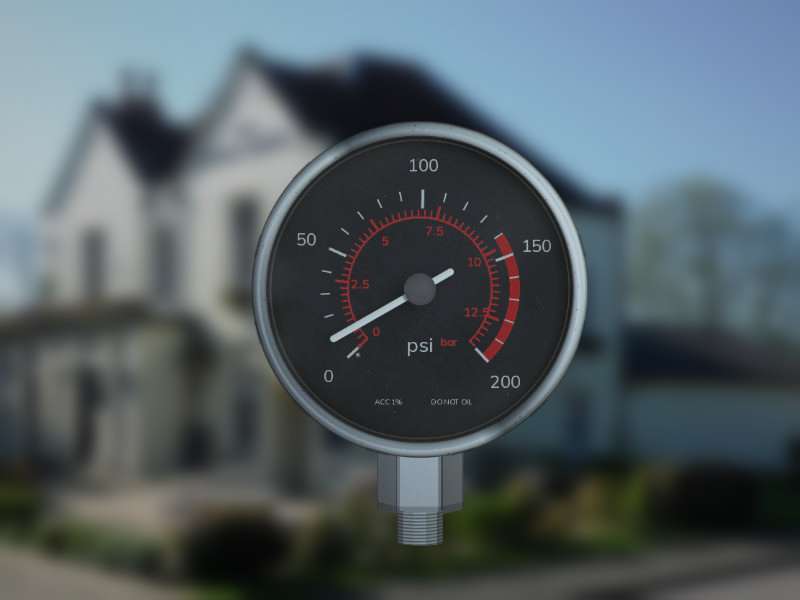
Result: 10 (psi)
